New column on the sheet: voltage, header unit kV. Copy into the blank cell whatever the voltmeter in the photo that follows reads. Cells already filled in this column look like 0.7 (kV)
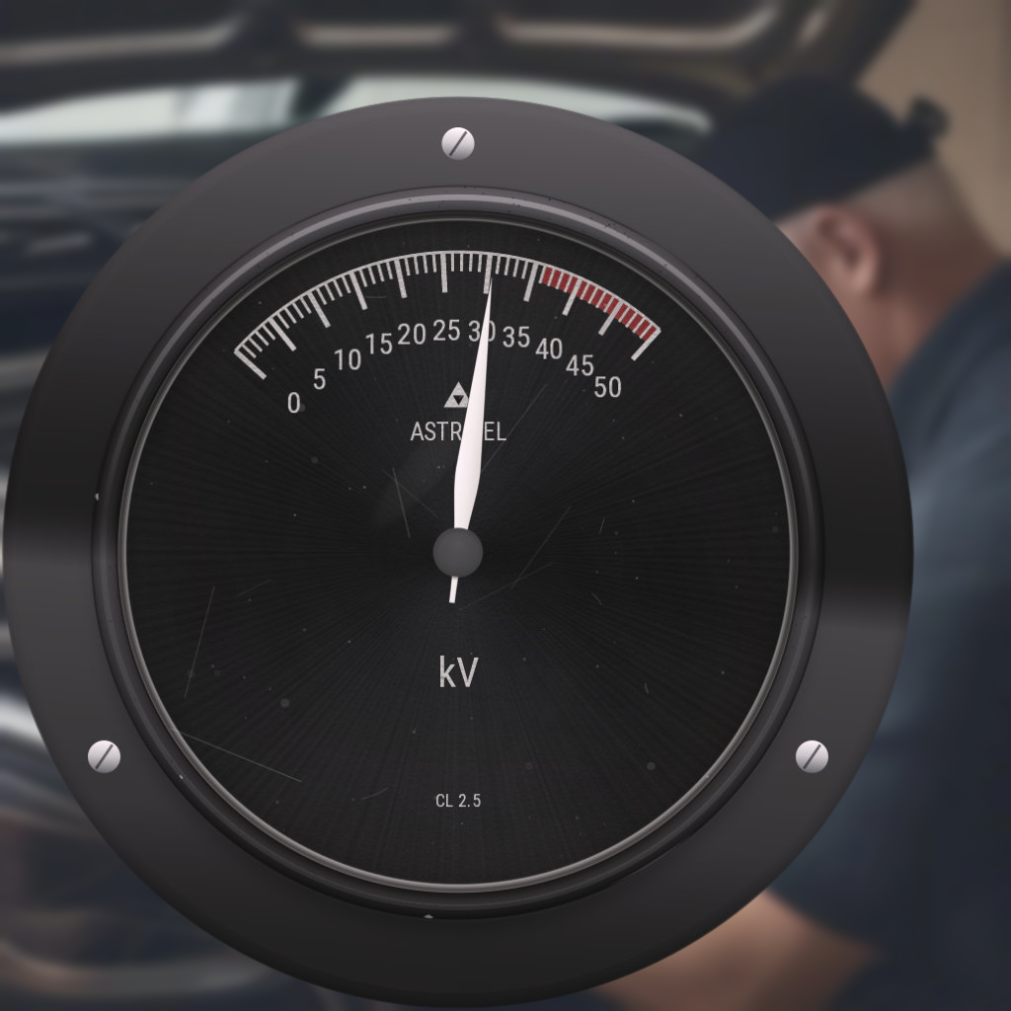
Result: 30.5 (kV)
